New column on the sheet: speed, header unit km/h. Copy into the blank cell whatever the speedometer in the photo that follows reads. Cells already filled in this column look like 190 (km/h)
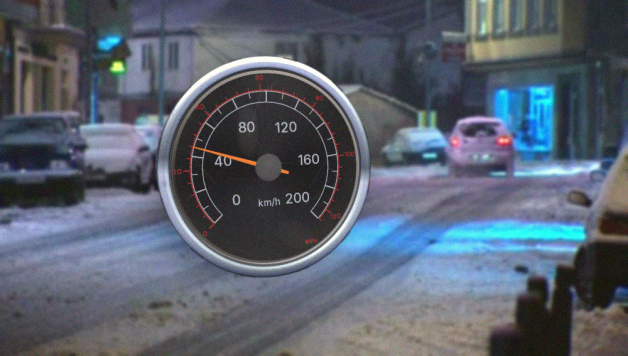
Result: 45 (km/h)
